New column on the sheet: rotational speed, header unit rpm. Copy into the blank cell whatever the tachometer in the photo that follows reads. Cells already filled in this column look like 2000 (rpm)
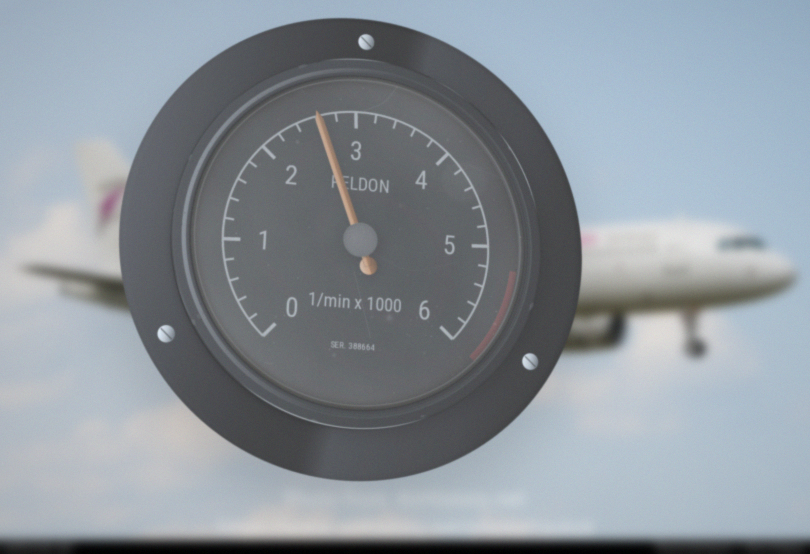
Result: 2600 (rpm)
